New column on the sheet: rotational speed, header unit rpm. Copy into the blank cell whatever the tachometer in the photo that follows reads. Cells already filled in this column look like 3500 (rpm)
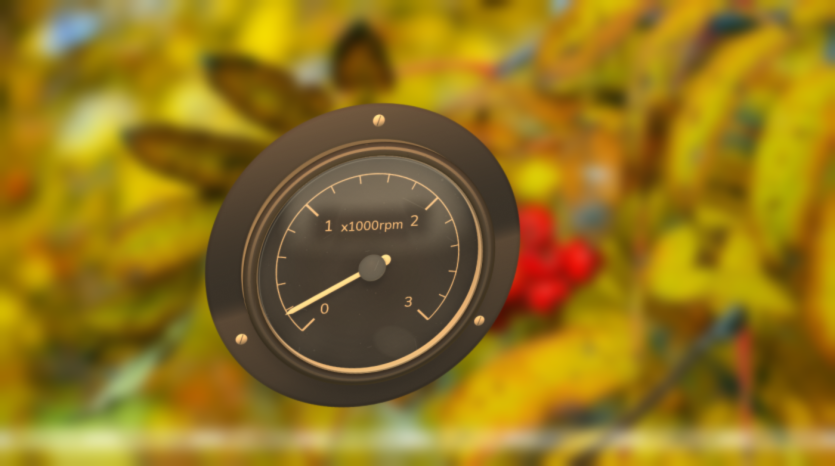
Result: 200 (rpm)
